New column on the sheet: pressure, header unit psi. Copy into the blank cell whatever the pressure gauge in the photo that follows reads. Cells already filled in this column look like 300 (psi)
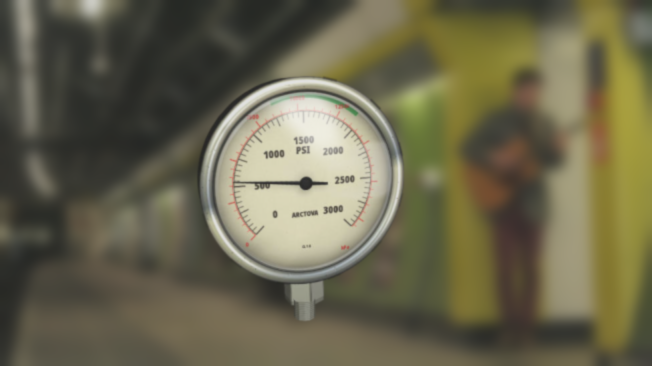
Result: 550 (psi)
